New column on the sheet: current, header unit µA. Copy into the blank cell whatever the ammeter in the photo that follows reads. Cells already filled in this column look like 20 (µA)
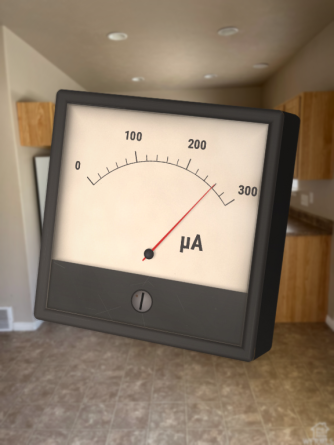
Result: 260 (µA)
